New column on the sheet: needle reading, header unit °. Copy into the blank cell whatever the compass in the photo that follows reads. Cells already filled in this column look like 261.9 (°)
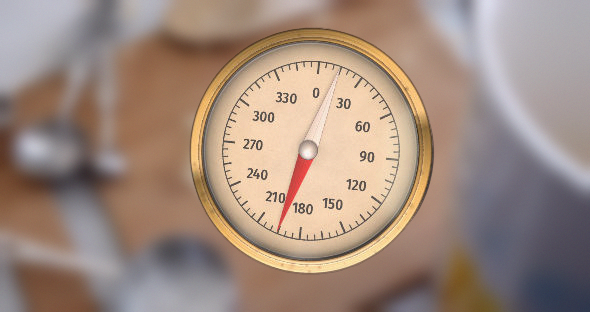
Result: 195 (°)
